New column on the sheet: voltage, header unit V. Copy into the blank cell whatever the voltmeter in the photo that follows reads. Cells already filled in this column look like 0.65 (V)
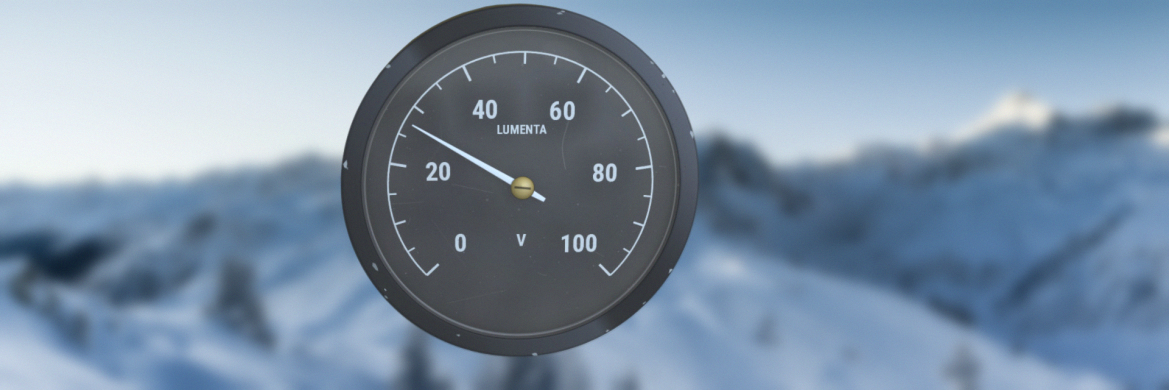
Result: 27.5 (V)
